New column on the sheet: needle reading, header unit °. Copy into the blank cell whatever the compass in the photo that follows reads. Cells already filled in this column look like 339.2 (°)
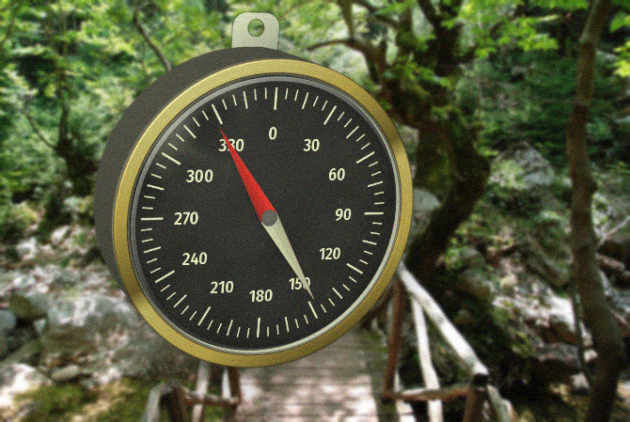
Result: 327.5 (°)
